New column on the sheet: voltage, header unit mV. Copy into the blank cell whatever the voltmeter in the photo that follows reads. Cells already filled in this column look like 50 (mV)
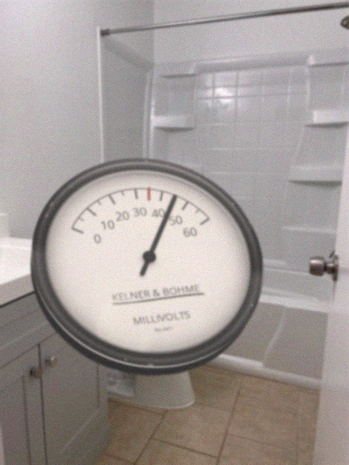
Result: 45 (mV)
